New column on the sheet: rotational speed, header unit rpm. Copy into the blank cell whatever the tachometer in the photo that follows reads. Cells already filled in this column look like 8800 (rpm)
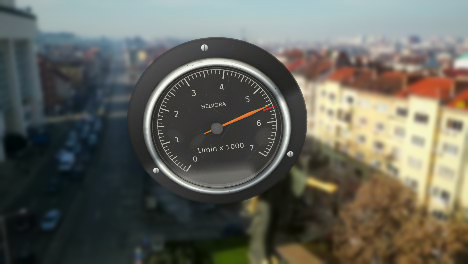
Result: 5500 (rpm)
